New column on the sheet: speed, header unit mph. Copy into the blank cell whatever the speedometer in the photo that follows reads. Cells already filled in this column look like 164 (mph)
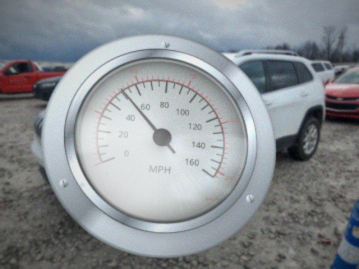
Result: 50 (mph)
